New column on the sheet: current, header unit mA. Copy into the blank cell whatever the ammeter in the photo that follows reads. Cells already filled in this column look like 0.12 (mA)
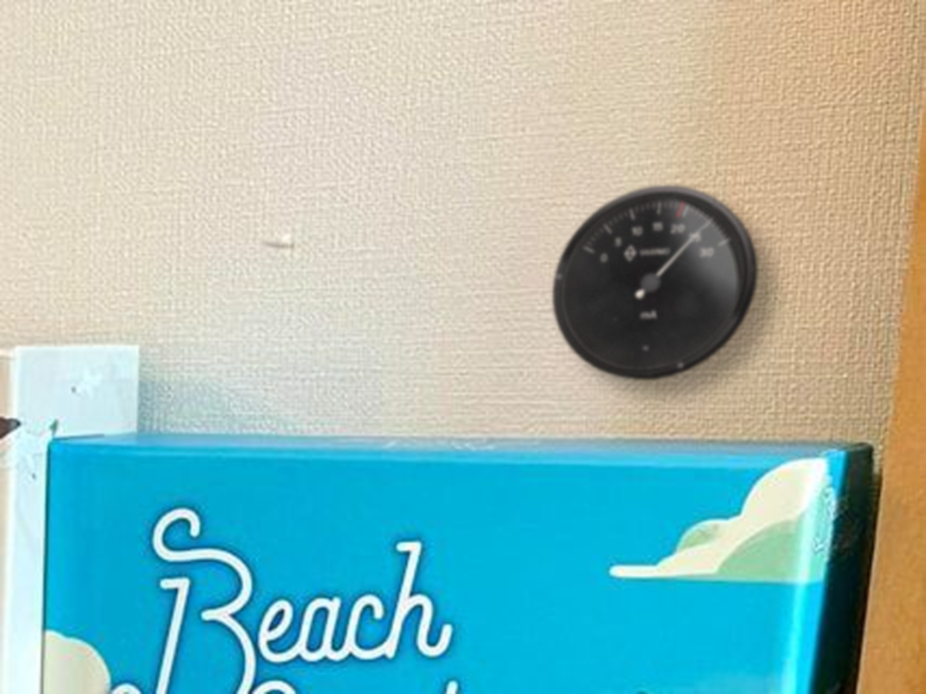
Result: 25 (mA)
